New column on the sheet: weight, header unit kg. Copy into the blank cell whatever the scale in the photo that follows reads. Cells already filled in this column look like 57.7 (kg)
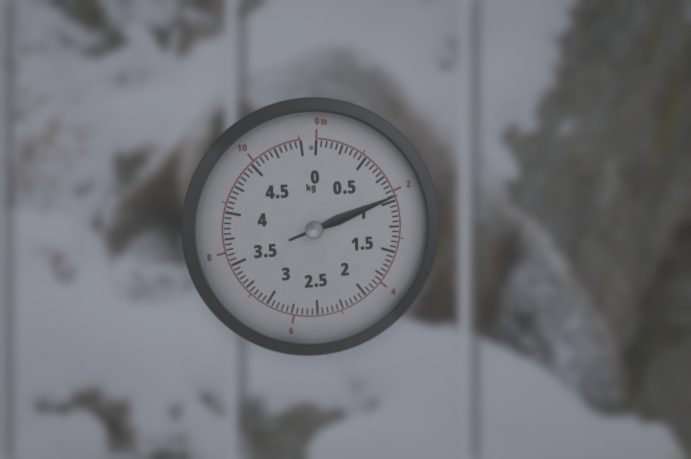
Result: 0.95 (kg)
